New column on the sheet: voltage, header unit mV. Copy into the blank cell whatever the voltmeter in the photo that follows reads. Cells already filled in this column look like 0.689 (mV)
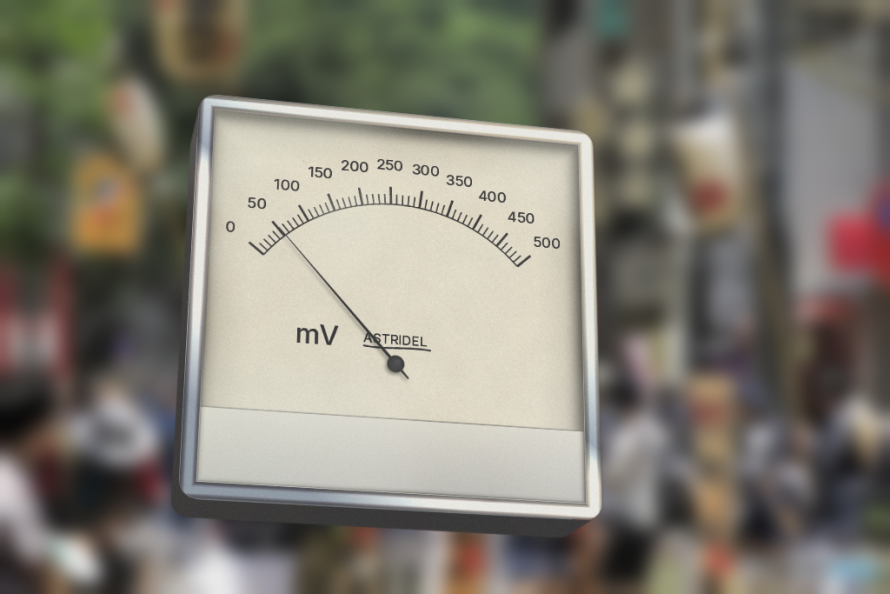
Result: 50 (mV)
